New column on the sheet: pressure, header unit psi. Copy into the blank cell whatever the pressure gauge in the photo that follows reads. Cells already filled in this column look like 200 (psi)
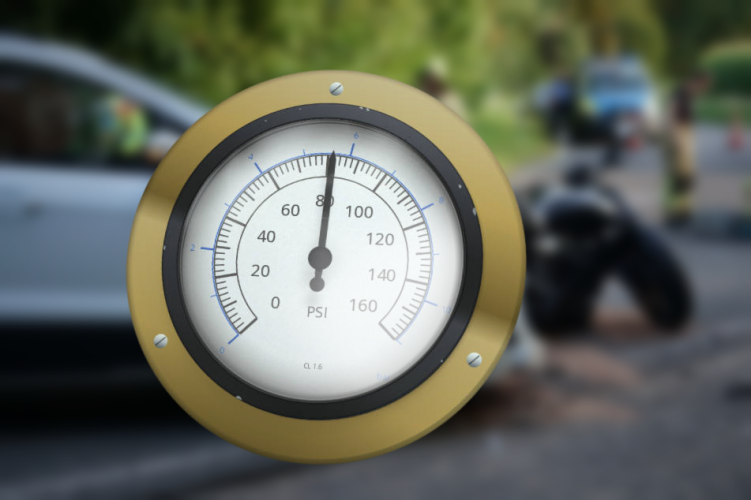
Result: 82 (psi)
